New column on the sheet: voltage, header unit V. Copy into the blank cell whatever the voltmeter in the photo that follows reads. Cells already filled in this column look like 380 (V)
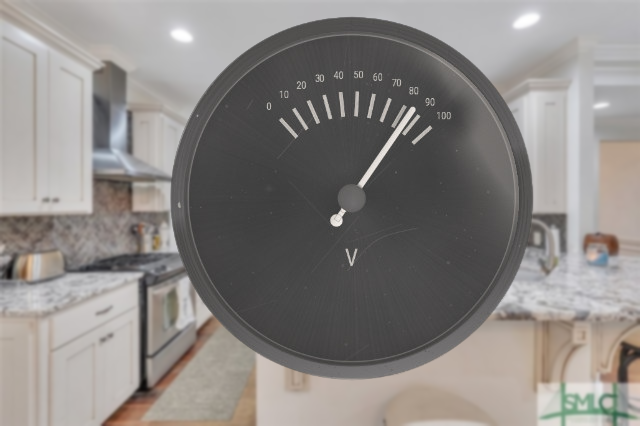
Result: 85 (V)
